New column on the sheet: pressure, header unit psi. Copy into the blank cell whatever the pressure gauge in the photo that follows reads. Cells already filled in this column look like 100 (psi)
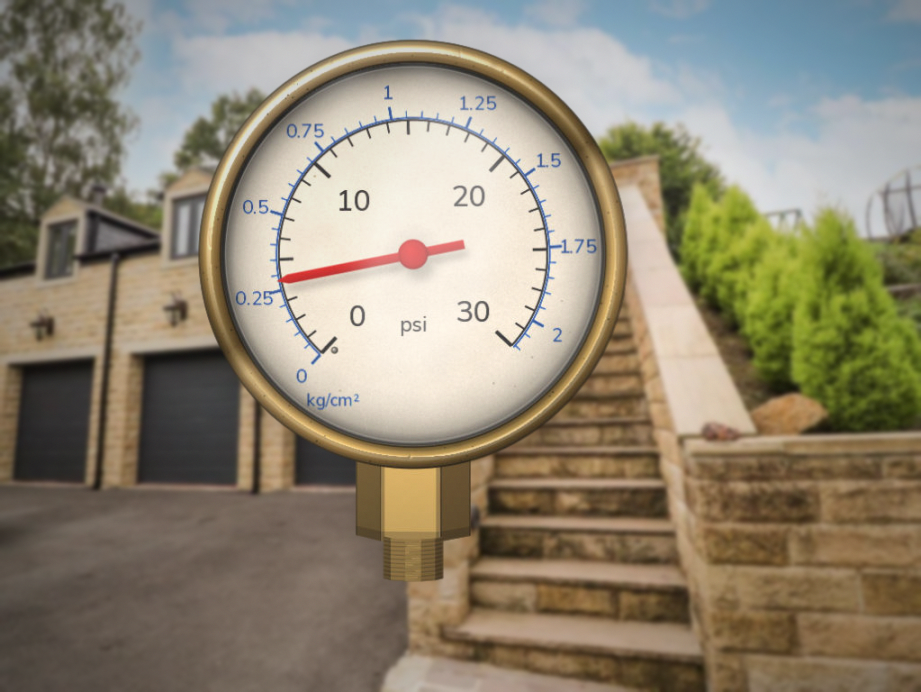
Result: 4 (psi)
